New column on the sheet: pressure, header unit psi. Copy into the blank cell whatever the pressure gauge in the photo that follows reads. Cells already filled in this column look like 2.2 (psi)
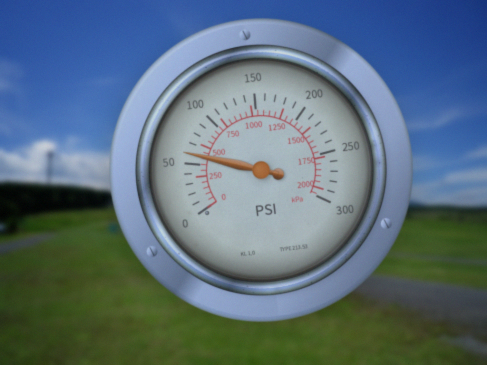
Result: 60 (psi)
